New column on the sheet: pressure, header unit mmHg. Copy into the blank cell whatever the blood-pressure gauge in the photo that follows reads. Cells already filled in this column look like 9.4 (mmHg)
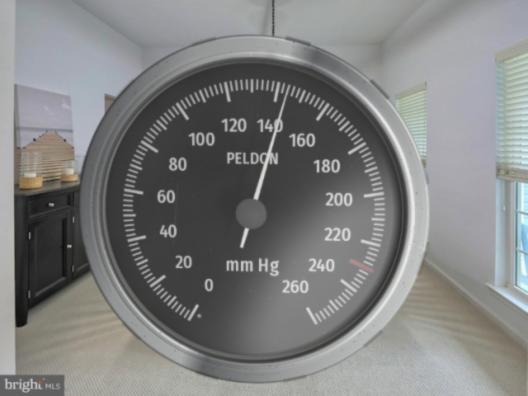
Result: 144 (mmHg)
